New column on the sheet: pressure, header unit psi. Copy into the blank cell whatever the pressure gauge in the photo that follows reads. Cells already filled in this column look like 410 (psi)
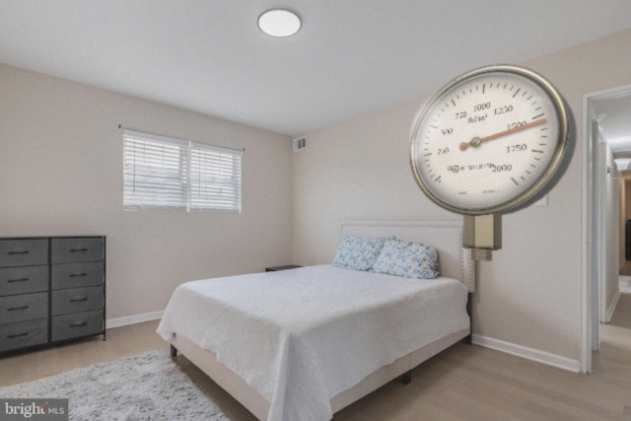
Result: 1550 (psi)
